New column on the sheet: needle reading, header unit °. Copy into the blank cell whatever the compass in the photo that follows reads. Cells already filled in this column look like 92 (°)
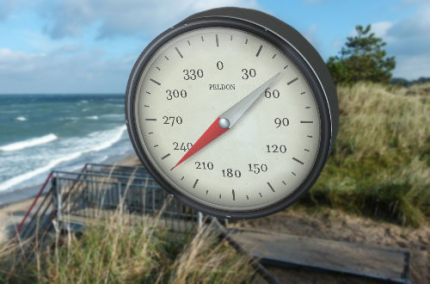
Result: 230 (°)
